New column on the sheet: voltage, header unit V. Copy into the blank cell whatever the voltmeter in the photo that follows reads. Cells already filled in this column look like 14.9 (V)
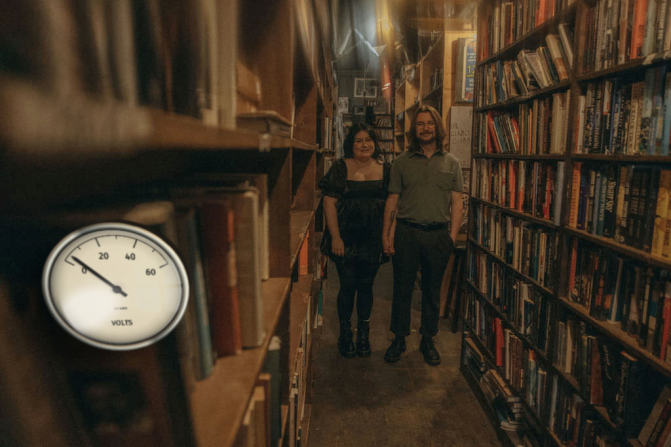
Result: 5 (V)
